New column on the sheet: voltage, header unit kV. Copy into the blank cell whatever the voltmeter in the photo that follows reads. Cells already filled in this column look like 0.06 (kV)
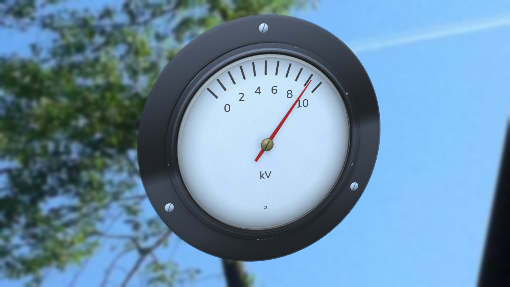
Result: 9 (kV)
